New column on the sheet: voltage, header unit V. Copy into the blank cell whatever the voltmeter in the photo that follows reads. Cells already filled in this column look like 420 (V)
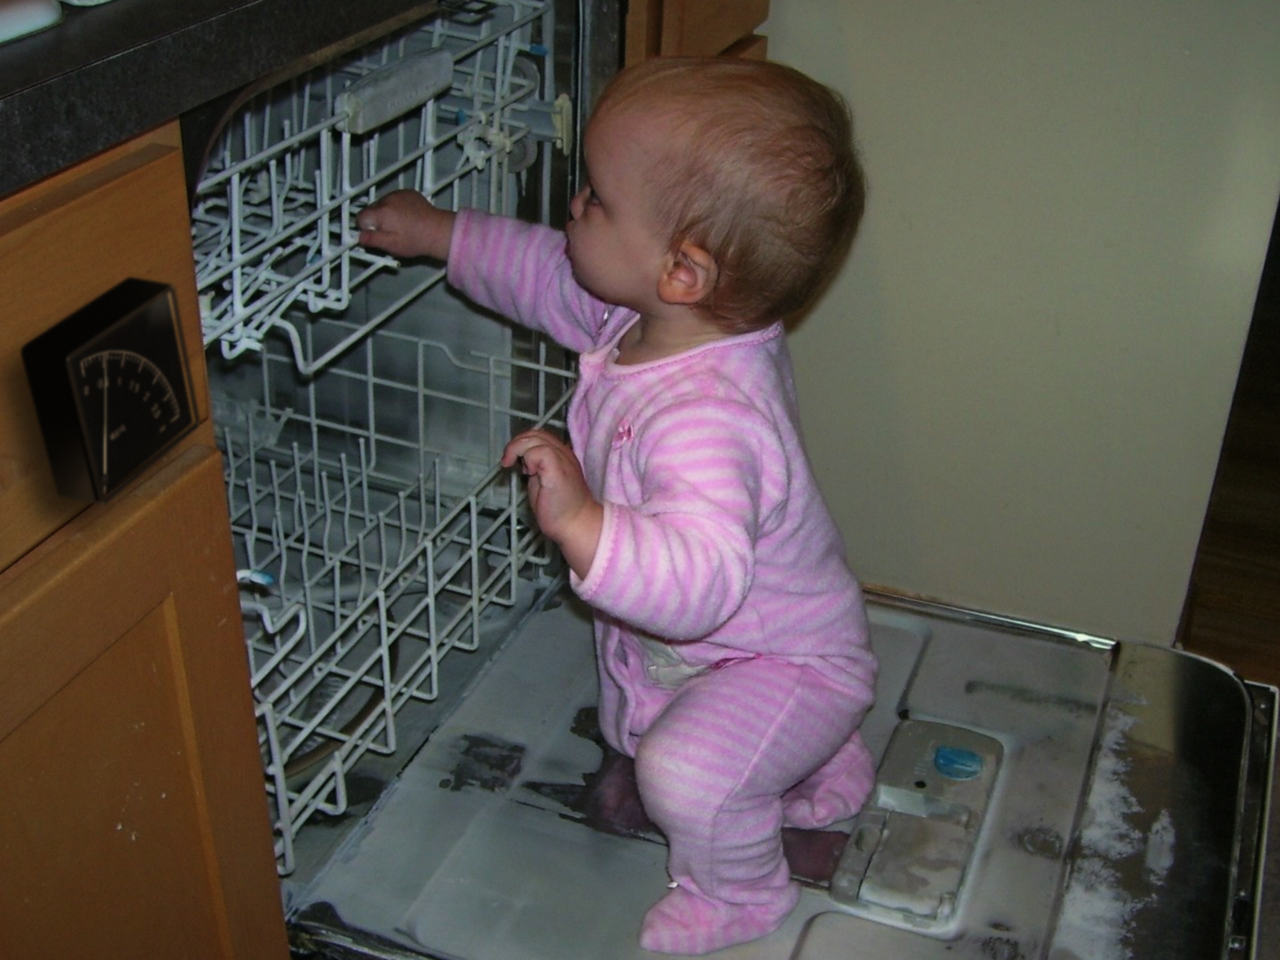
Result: 0.5 (V)
